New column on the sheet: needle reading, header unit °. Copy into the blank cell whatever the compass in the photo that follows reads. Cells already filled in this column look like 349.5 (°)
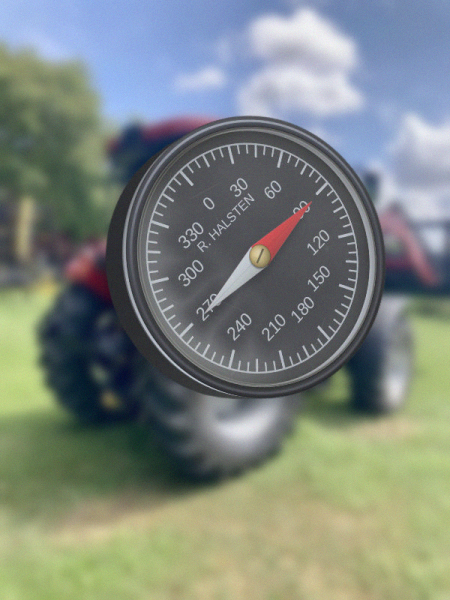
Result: 90 (°)
